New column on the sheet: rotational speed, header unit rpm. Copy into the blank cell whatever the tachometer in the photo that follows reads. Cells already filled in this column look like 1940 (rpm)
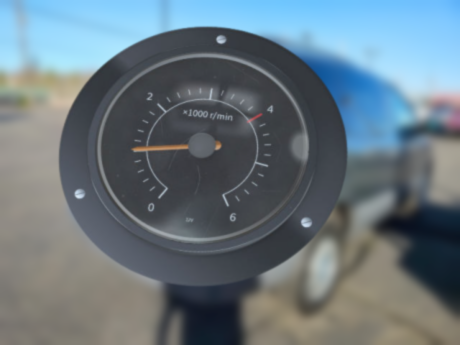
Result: 1000 (rpm)
